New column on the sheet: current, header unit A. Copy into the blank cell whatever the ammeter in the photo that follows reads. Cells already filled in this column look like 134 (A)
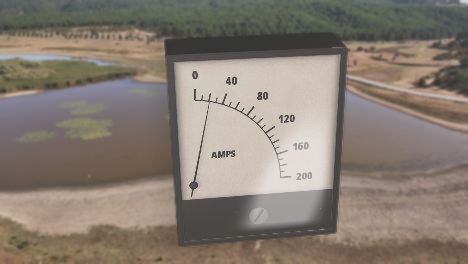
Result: 20 (A)
